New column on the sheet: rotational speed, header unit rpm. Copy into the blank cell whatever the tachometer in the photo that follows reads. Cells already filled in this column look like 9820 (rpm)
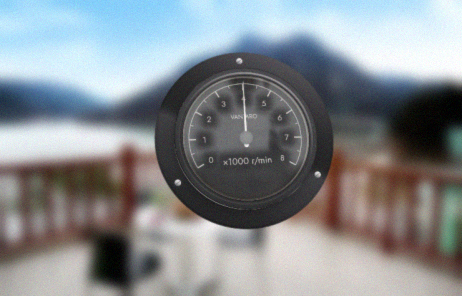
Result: 4000 (rpm)
